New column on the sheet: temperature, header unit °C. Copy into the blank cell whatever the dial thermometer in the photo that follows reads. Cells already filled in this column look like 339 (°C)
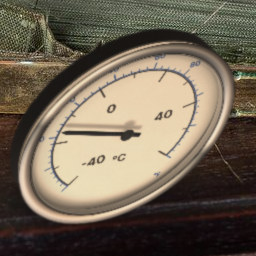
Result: -15 (°C)
